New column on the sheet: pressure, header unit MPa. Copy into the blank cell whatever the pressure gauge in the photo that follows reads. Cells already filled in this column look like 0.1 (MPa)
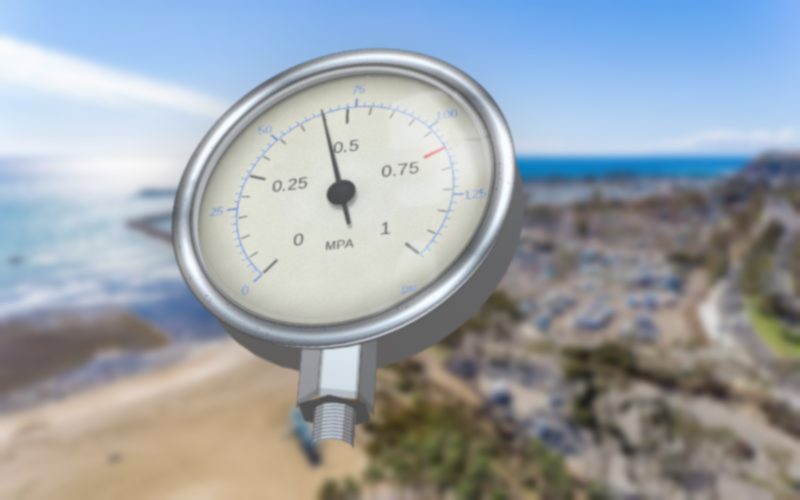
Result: 0.45 (MPa)
